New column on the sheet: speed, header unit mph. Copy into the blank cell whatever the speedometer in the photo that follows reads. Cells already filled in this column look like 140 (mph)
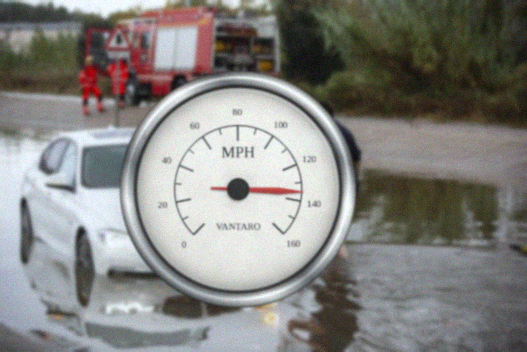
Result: 135 (mph)
